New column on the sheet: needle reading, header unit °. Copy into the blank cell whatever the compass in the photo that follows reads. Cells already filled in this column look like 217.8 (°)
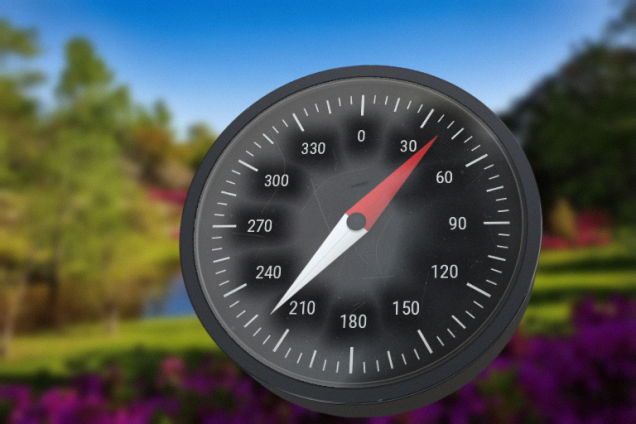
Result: 40 (°)
